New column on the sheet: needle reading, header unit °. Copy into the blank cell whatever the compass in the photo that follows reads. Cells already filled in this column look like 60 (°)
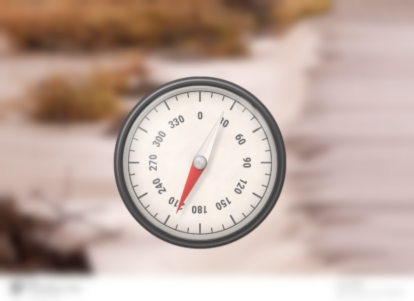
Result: 205 (°)
